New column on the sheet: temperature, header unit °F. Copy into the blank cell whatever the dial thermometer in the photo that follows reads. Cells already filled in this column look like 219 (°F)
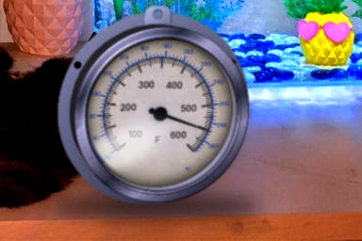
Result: 550 (°F)
